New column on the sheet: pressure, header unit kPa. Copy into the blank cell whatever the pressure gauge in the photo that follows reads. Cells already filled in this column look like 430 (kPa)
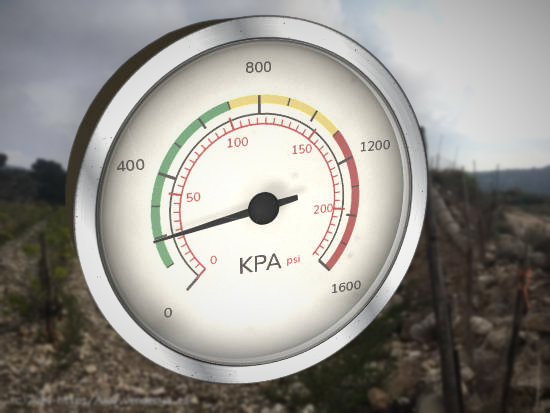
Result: 200 (kPa)
